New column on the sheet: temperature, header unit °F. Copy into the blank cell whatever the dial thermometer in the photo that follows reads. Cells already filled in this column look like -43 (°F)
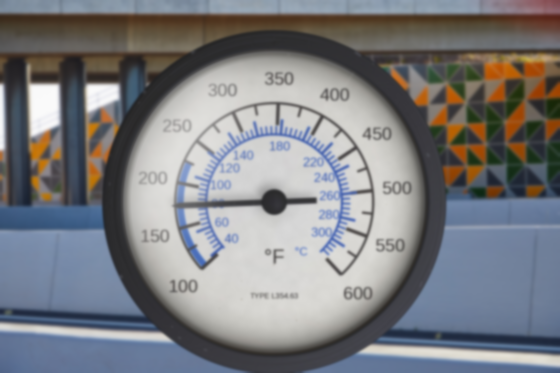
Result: 175 (°F)
